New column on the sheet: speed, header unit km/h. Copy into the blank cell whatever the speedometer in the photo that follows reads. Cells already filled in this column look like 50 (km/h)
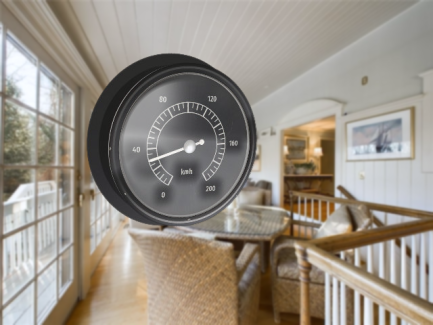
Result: 30 (km/h)
